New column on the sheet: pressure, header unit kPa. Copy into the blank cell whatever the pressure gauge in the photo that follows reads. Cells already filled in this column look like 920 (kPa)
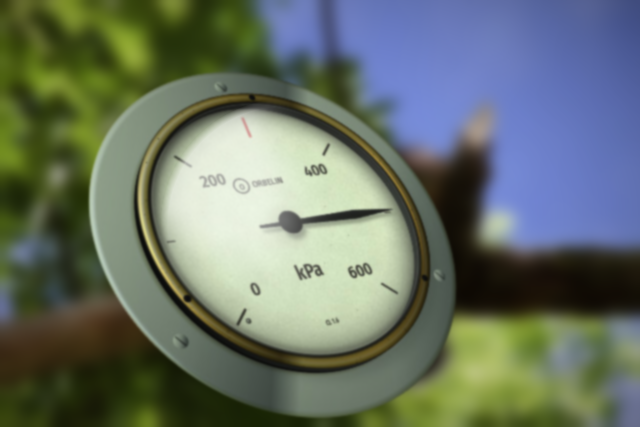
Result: 500 (kPa)
